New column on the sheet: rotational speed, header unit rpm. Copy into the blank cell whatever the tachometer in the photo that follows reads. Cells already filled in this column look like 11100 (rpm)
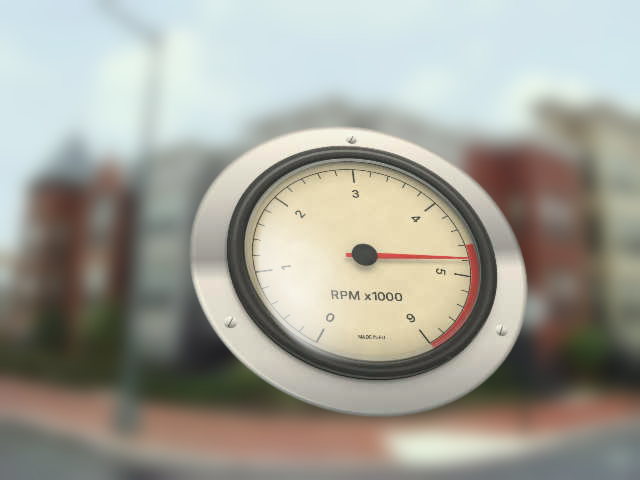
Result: 4800 (rpm)
